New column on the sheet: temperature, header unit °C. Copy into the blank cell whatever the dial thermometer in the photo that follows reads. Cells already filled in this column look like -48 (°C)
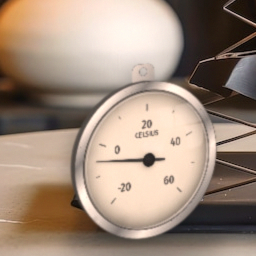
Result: -5 (°C)
